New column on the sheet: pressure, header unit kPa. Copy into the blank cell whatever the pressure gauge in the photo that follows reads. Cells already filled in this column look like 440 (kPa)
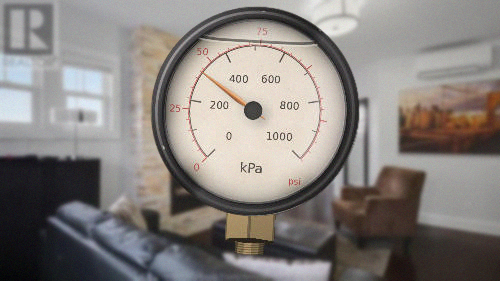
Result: 300 (kPa)
